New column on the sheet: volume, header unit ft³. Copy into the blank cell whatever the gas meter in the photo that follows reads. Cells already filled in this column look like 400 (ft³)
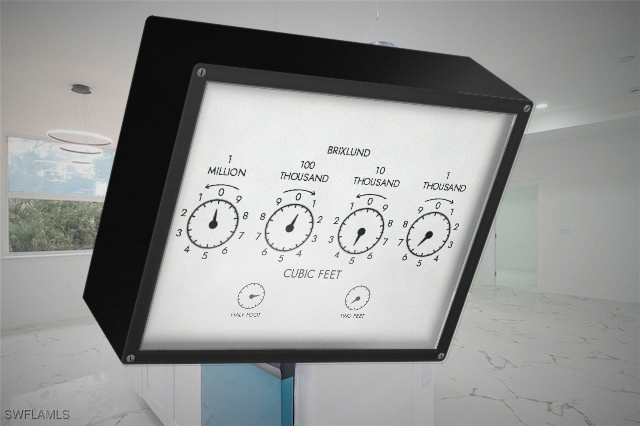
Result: 4600 (ft³)
